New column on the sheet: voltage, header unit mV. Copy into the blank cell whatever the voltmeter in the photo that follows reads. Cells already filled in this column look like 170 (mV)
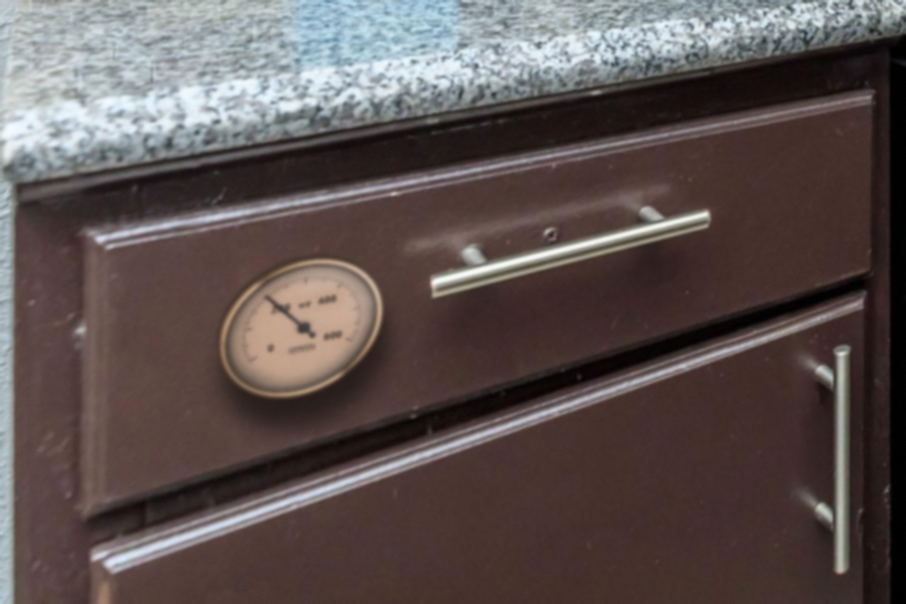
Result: 200 (mV)
